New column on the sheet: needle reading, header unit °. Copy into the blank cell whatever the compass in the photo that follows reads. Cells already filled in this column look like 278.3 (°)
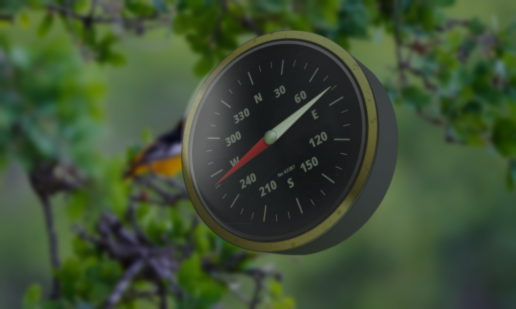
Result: 260 (°)
